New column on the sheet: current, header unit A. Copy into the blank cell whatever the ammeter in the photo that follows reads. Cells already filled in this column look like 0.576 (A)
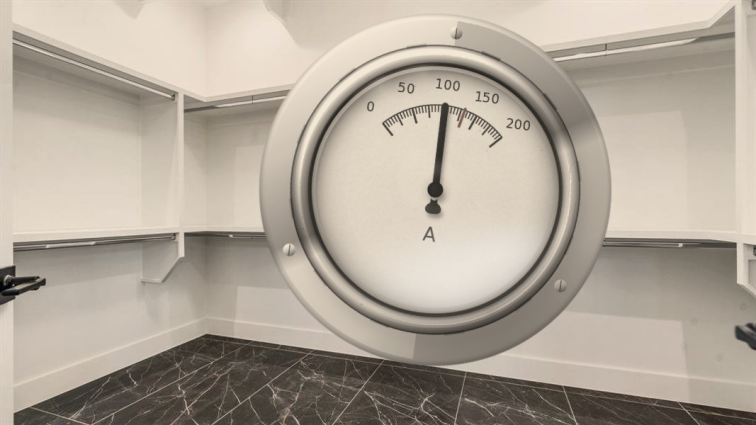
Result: 100 (A)
